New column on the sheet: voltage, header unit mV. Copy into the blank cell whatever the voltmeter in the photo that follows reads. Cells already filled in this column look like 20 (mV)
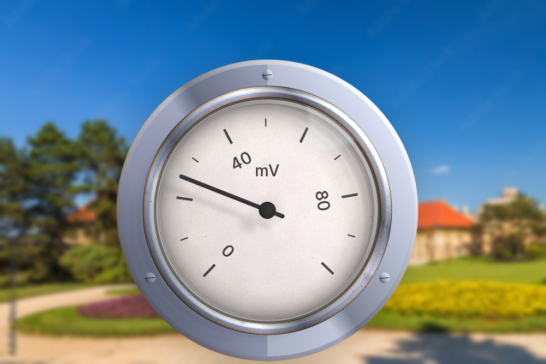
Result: 25 (mV)
